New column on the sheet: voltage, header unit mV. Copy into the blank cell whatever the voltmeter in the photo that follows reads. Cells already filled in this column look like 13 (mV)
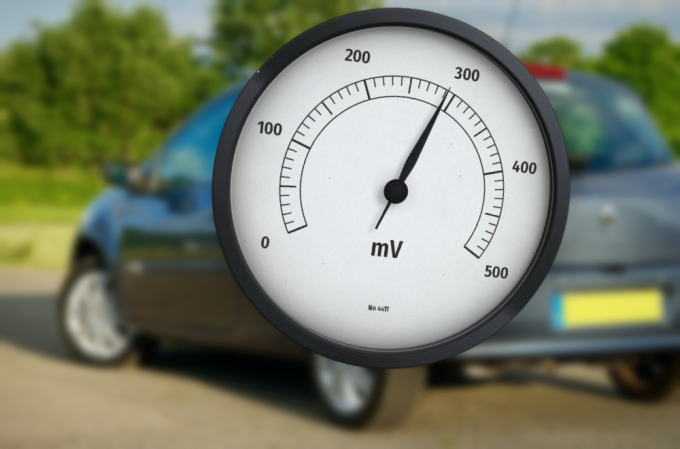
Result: 290 (mV)
